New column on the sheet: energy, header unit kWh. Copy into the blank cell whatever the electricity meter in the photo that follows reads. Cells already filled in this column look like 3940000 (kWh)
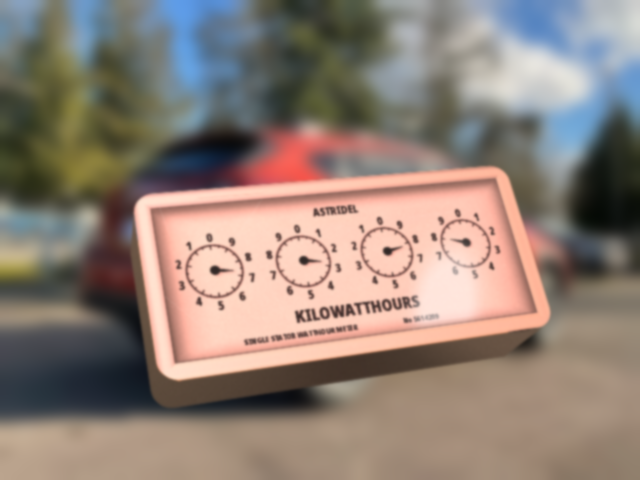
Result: 7278 (kWh)
